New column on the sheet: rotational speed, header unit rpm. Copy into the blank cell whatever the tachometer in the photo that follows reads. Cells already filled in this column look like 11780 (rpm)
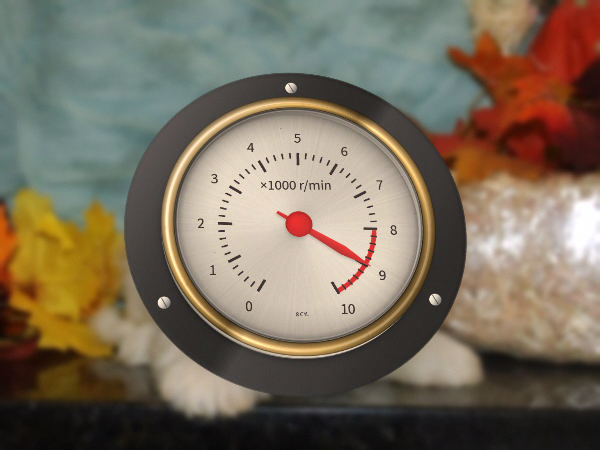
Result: 9000 (rpm)
